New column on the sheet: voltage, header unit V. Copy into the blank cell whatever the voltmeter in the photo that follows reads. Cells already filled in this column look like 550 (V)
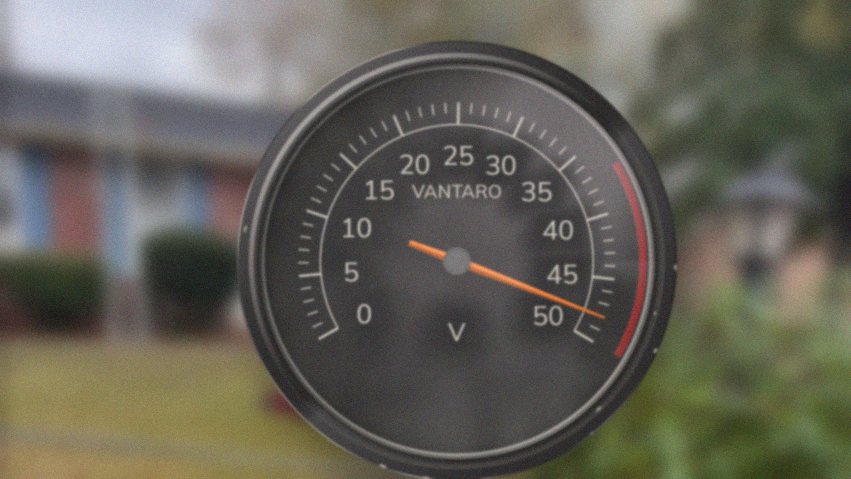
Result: 48 (V)
